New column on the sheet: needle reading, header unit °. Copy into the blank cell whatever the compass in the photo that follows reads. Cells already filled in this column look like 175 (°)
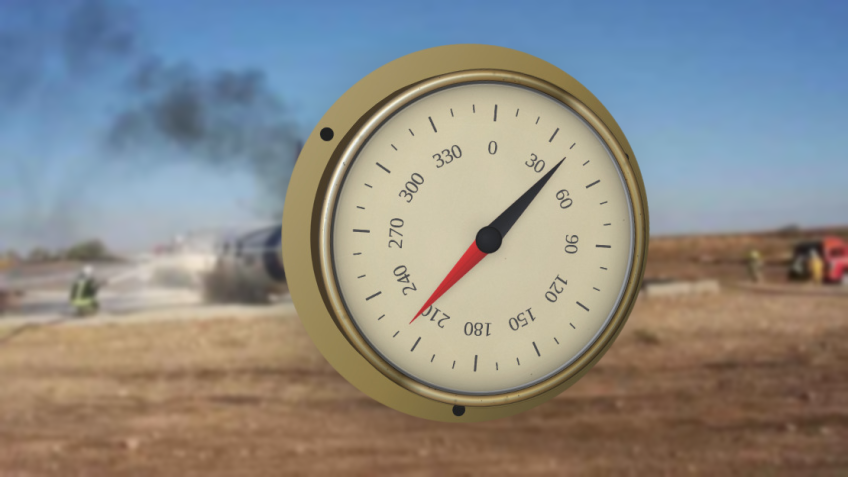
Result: 220 (°)
